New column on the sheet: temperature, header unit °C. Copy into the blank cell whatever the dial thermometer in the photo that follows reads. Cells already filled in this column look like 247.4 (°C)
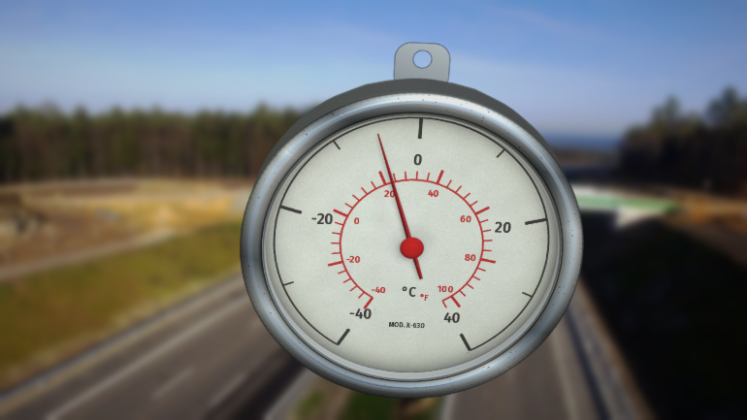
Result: -5 (°C)
